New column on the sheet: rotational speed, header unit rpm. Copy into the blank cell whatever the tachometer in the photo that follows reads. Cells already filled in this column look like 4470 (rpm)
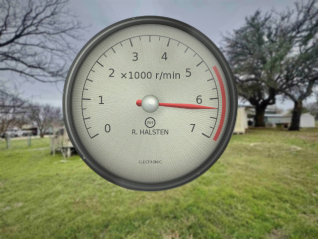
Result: 6250 (rpm)
